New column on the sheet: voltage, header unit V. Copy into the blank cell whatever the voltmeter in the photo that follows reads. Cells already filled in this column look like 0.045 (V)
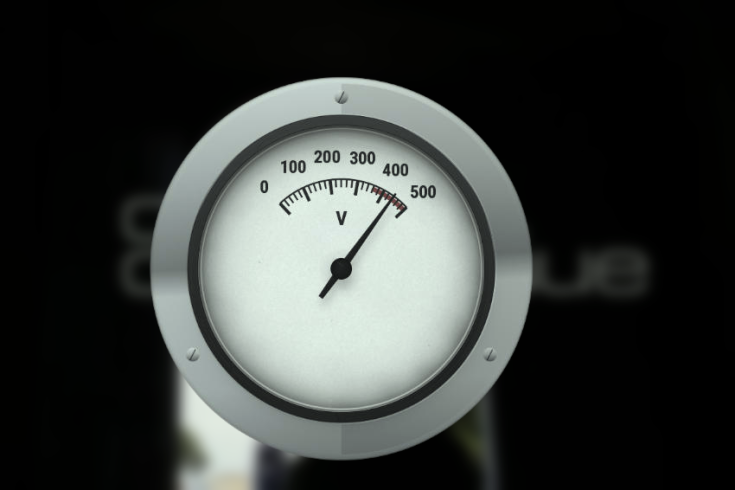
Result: 440 (V)
